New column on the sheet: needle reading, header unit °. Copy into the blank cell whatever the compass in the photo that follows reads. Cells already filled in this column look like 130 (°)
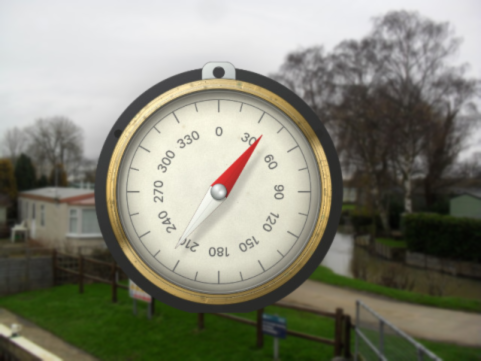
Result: 37.5 (°)
